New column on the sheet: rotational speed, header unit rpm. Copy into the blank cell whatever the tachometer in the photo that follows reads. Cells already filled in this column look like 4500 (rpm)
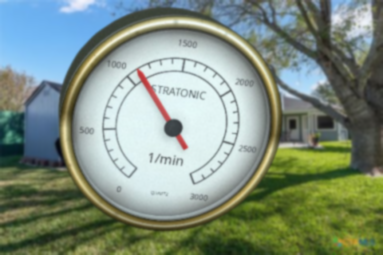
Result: 1100 (rpm)
